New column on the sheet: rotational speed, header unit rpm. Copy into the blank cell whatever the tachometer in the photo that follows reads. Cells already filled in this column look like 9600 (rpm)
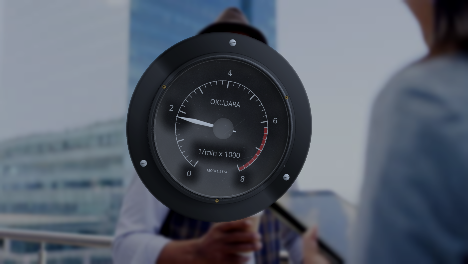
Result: 1800 (rpm)
